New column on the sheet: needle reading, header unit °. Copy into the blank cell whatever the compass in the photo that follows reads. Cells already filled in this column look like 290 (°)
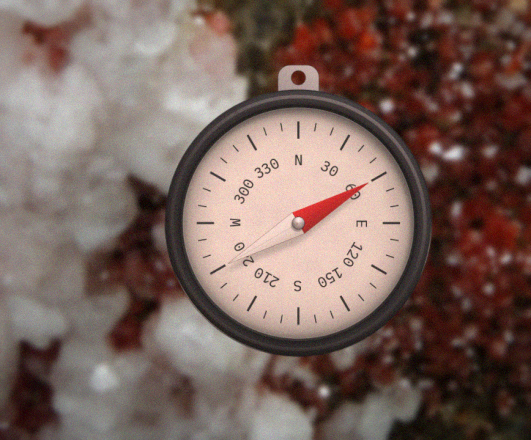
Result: 60 (°)
